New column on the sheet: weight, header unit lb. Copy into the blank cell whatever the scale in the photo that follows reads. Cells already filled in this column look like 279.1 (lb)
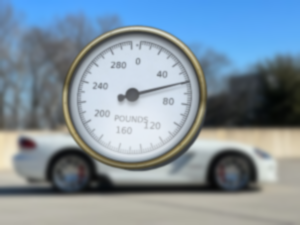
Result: 60 (lb)
